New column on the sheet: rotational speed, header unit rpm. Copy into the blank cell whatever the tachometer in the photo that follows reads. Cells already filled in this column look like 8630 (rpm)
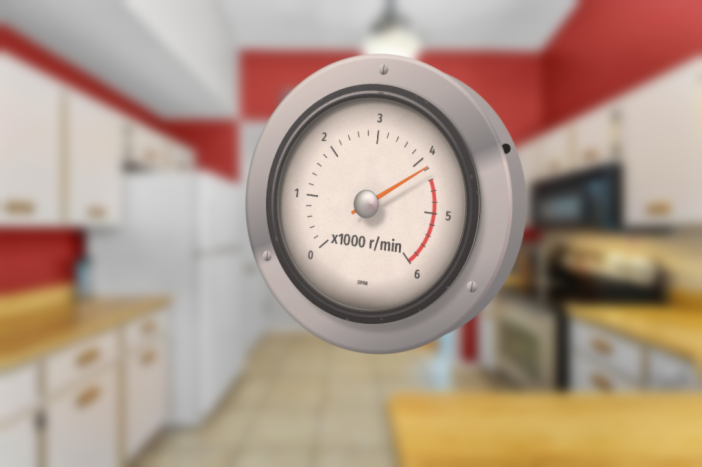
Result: 4200 (rpm)
